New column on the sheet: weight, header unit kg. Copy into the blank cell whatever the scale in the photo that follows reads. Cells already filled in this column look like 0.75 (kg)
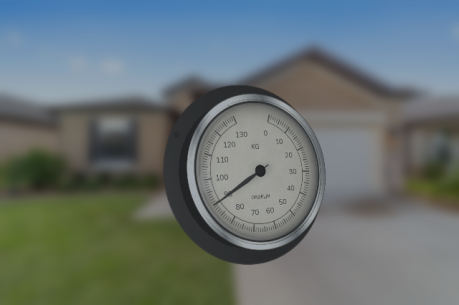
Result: 90 (kg)
